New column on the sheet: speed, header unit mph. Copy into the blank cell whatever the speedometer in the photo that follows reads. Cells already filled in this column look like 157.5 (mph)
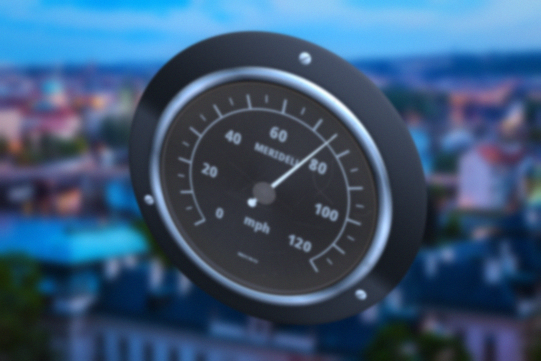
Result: 75 (mph)
